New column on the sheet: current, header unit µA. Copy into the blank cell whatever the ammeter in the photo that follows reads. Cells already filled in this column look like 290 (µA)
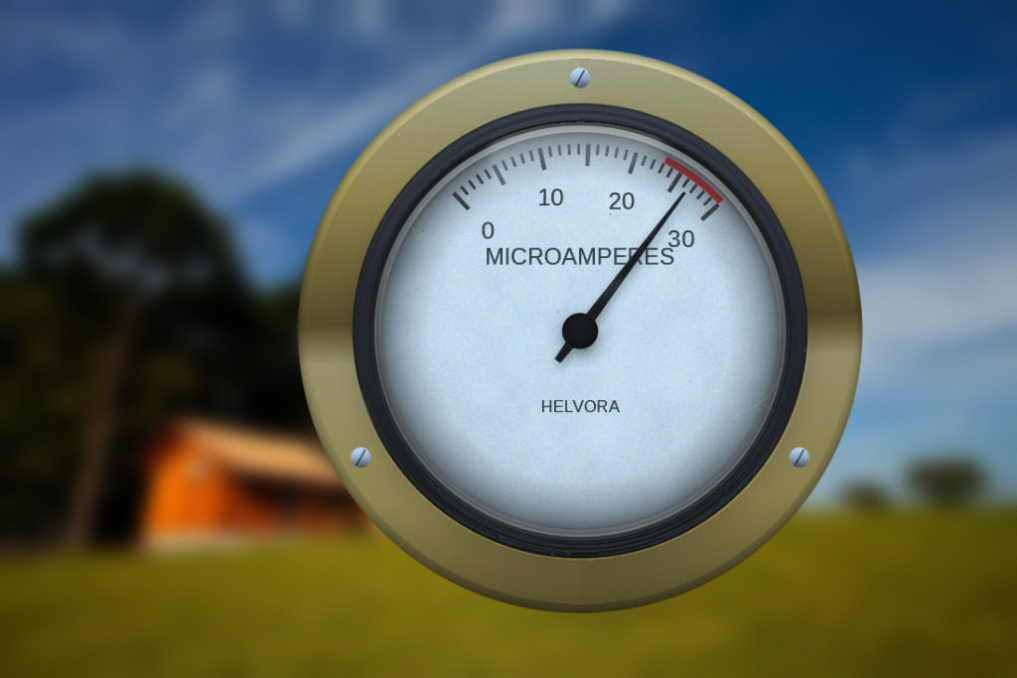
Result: 26.5 (µA)
